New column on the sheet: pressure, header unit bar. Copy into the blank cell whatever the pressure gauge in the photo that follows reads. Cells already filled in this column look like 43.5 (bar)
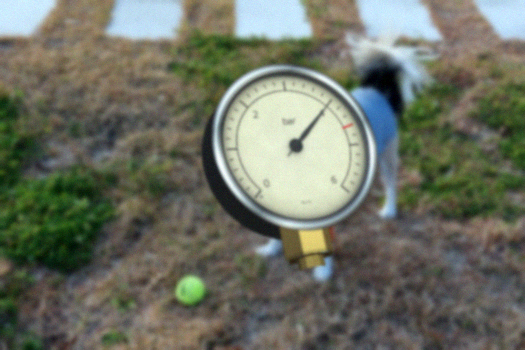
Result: 4 (bar)
